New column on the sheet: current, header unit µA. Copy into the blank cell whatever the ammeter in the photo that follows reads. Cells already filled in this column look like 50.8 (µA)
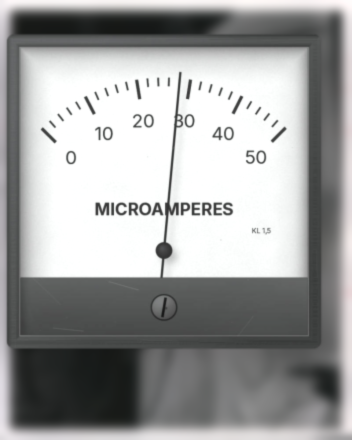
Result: 28 (µA)
